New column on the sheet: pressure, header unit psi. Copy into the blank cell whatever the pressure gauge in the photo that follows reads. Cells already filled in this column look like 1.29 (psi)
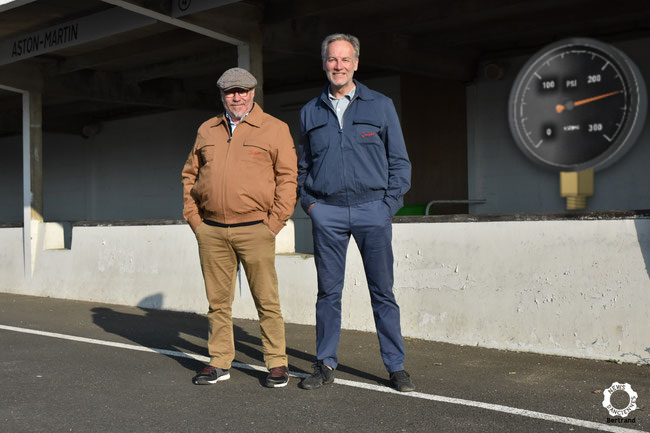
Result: 240 (psi)
